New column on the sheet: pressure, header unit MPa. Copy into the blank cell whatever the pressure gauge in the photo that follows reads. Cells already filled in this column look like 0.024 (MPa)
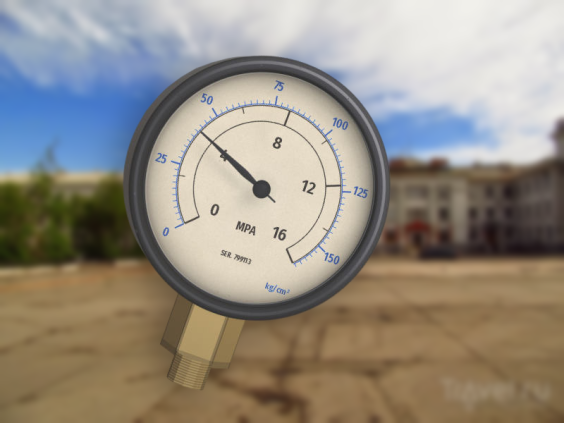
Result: 4 (MPa)
